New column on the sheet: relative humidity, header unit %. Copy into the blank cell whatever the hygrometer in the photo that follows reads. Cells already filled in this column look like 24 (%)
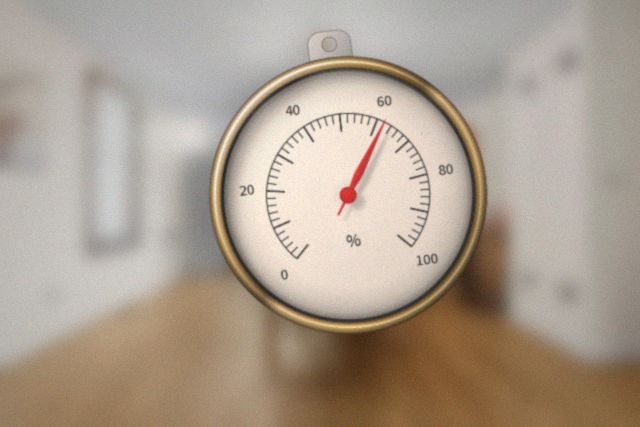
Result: 62 (%)
